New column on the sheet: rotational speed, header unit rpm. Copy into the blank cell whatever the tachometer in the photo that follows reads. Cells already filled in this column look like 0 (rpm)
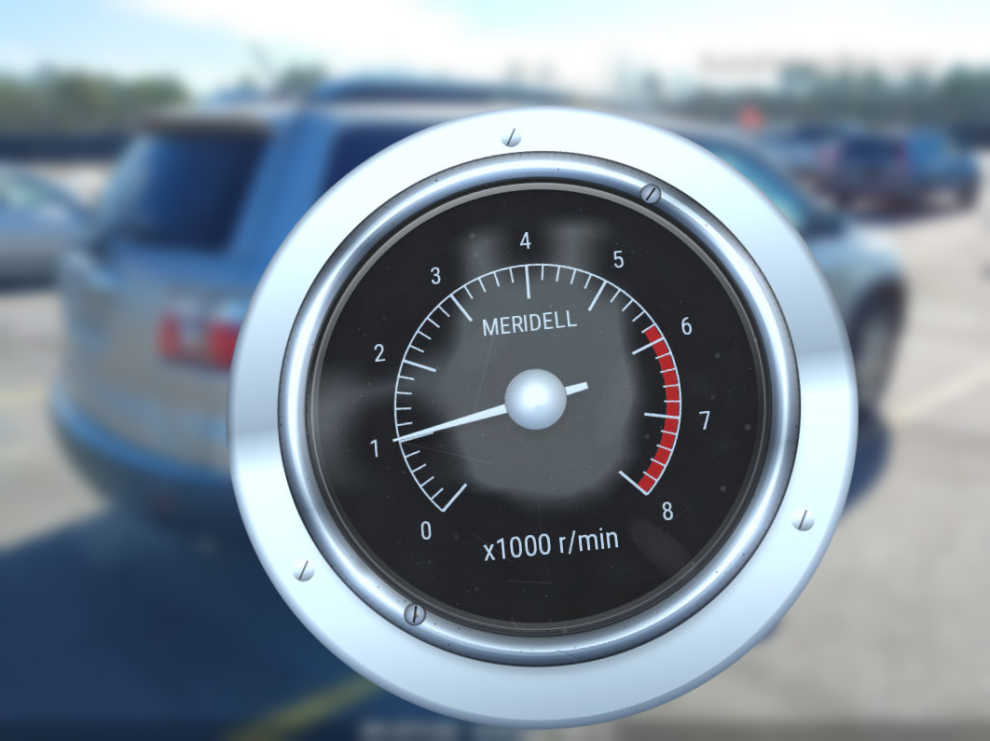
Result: 1000 (rpm)
